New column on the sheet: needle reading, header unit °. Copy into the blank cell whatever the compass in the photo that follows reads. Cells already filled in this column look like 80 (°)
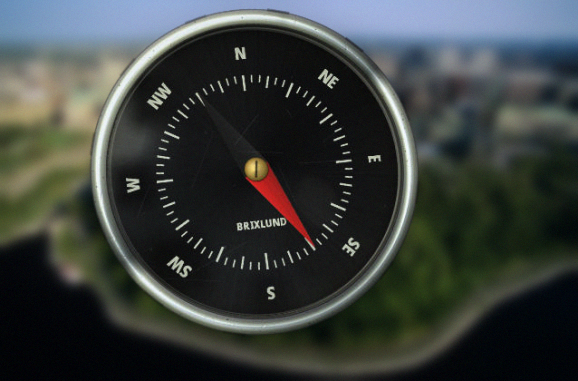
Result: 150 (°)
